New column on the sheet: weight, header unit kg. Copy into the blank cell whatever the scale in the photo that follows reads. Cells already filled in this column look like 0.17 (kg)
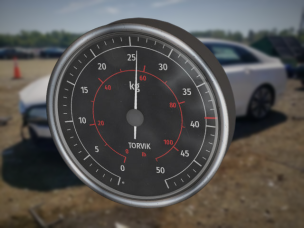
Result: 26 (kg)
